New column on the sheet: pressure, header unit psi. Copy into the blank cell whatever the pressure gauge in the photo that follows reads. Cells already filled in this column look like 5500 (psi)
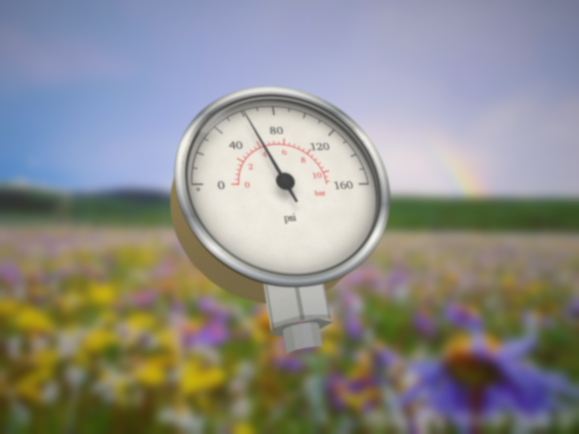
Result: 60 (psi)
